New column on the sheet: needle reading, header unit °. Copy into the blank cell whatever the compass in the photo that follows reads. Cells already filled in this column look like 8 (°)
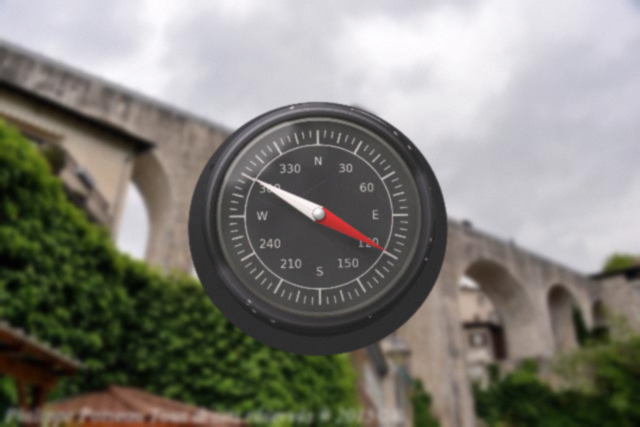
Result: 120 (°)
